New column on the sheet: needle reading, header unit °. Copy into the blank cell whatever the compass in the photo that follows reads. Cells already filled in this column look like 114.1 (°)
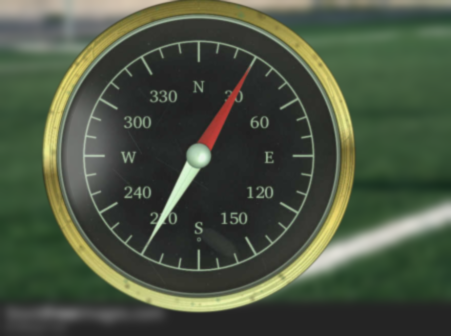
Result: 30 (°)
